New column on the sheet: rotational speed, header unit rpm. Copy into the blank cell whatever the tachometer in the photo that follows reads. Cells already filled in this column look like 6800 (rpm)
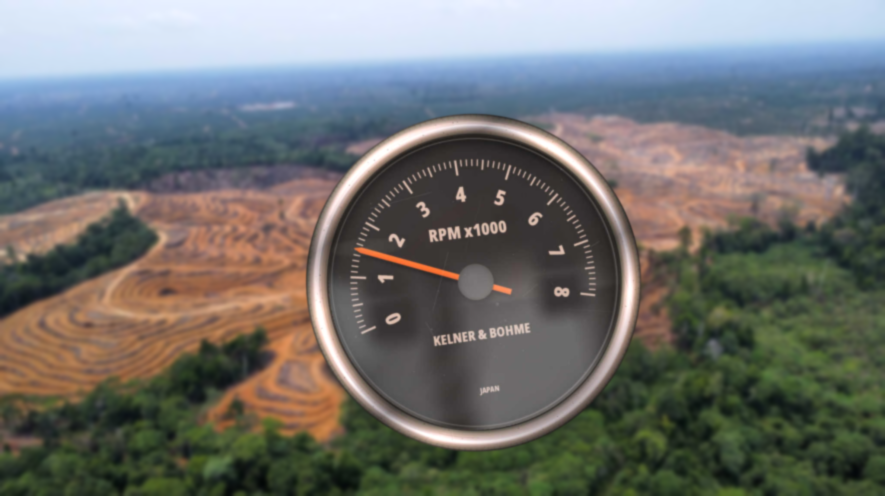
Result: 1500 (rpm)
